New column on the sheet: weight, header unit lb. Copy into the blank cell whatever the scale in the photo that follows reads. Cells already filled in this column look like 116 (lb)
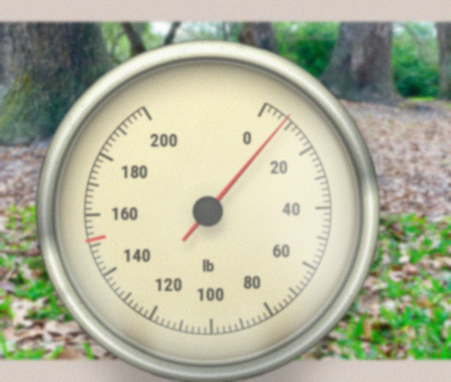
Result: 8 (lb)
